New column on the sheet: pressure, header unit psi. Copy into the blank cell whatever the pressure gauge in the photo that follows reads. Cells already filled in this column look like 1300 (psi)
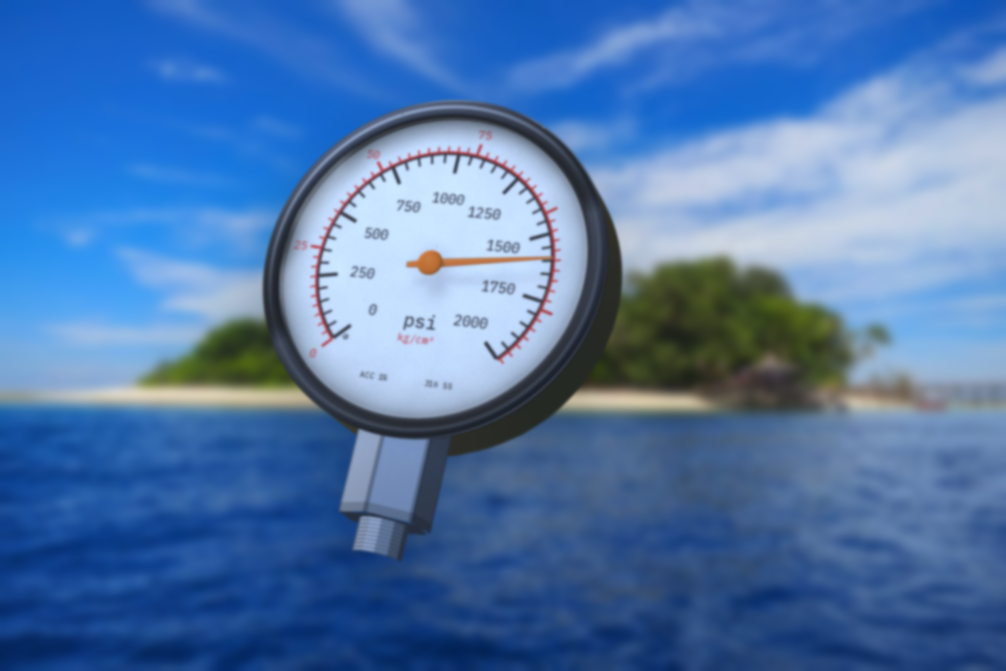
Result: 1600 (psi)
